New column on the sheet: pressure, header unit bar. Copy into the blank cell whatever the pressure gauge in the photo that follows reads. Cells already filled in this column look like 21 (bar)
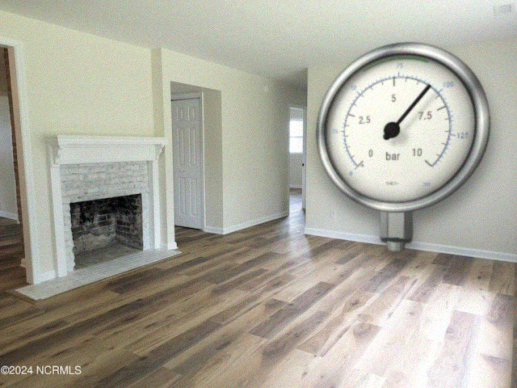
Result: 6.5 (bar)
